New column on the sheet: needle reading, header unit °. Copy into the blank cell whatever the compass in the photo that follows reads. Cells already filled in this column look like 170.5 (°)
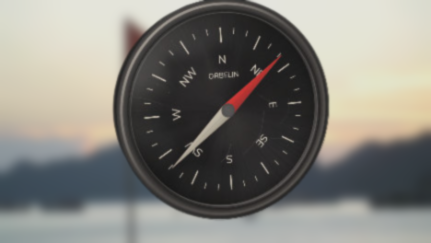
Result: 50 (°)
